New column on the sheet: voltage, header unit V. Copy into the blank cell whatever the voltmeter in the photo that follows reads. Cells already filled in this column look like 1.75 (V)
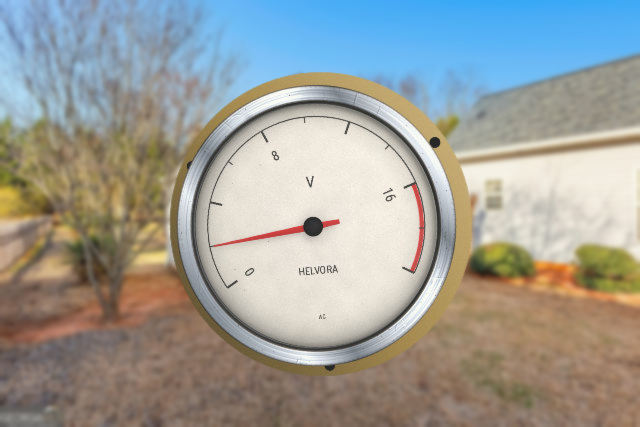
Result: 2 (V)
